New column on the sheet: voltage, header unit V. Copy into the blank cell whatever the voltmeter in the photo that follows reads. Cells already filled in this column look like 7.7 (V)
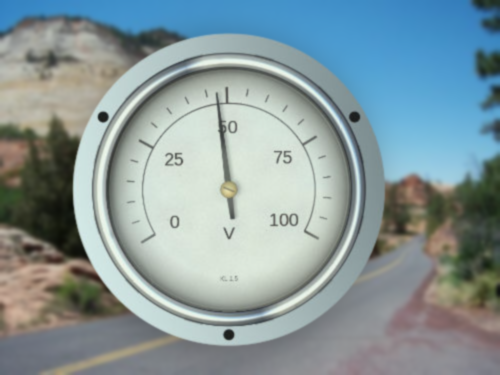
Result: 47.5 (V)
